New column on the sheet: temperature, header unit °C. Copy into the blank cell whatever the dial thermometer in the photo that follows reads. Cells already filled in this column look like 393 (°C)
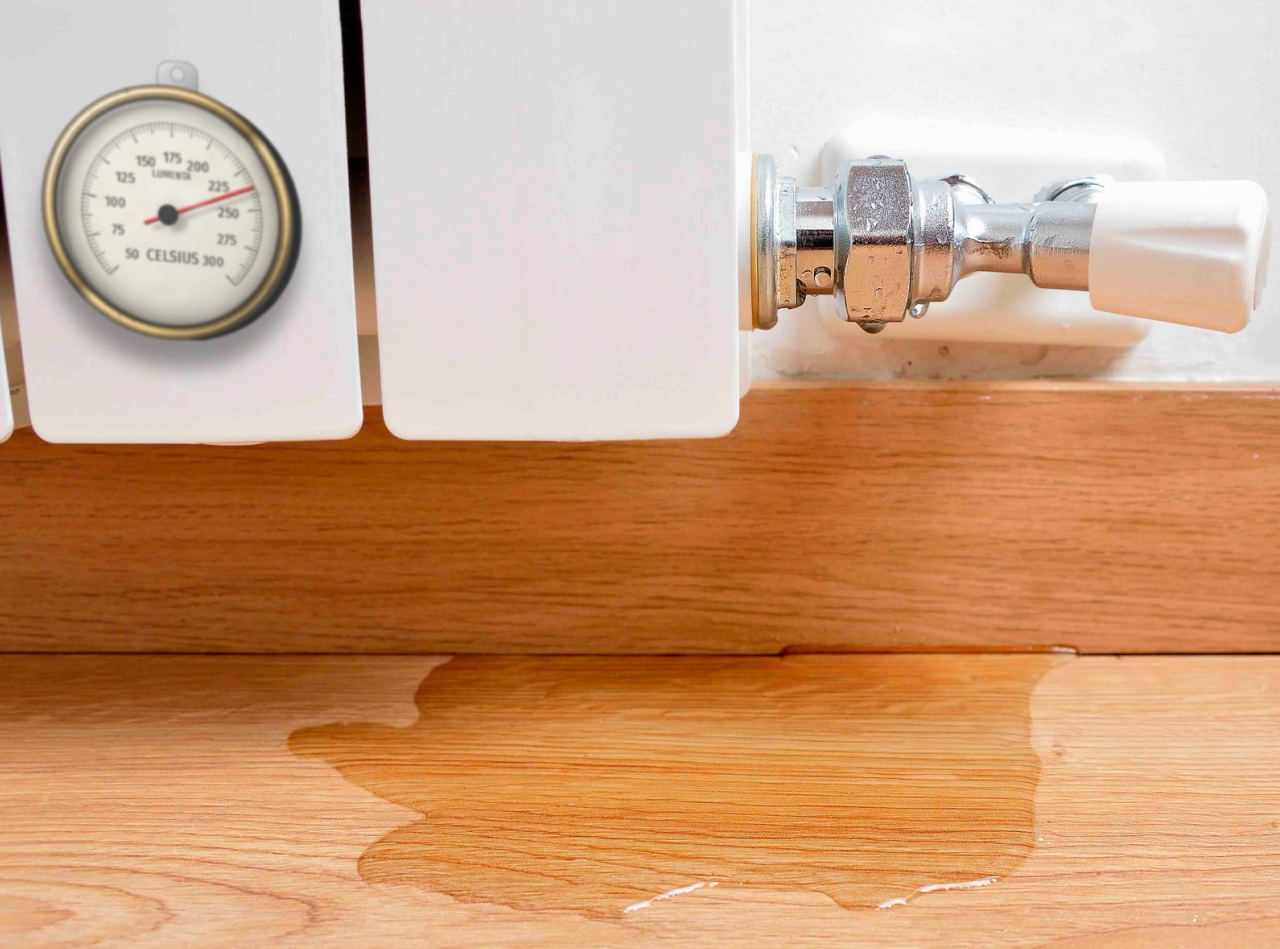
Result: 237.5 (°C)
